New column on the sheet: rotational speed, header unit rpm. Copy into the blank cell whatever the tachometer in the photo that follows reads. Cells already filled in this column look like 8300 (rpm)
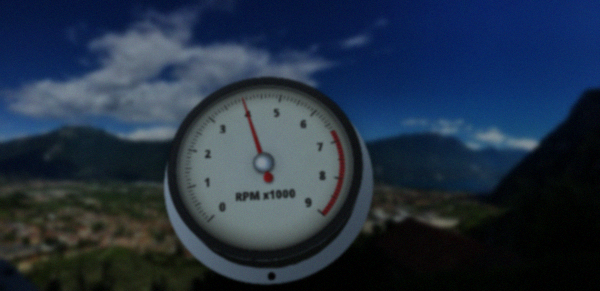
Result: 4000 (rpm)
